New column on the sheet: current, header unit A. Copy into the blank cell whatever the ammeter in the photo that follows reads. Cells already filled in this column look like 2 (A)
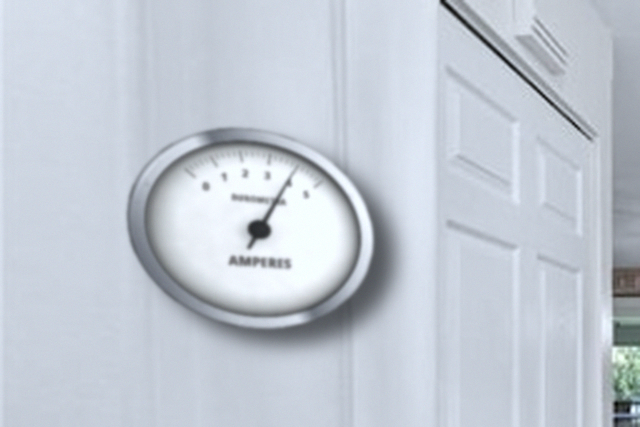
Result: 4 (A)
